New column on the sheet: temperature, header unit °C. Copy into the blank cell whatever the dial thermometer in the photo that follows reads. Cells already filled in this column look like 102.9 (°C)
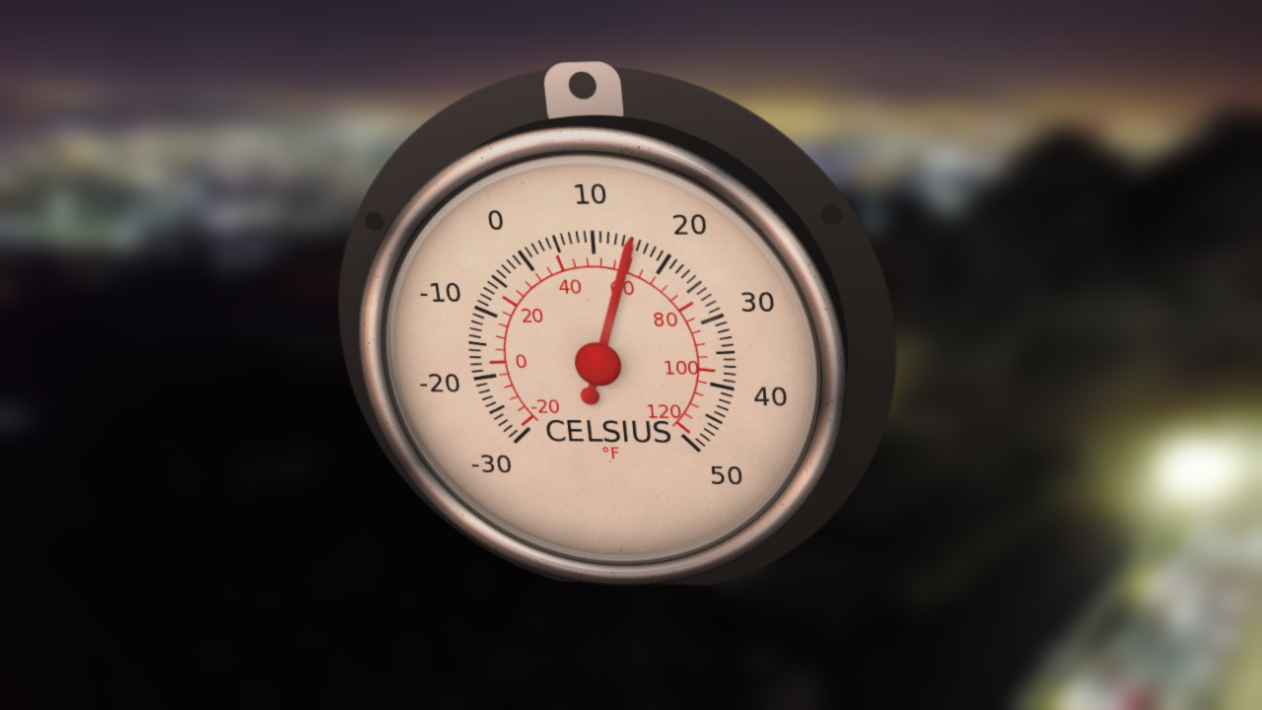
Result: 15 (°C)
